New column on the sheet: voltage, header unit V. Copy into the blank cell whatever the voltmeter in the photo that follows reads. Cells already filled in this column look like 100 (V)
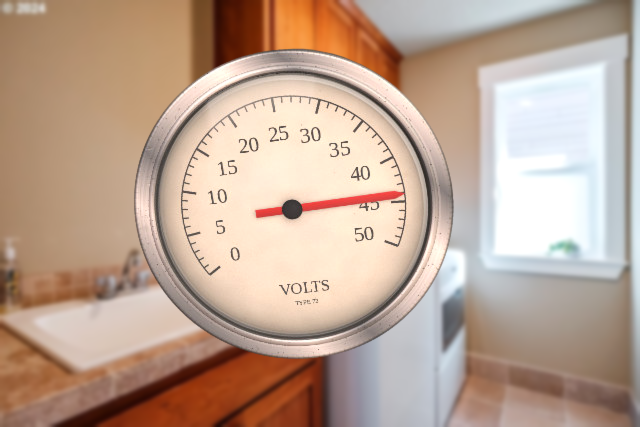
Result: 44 (V)
